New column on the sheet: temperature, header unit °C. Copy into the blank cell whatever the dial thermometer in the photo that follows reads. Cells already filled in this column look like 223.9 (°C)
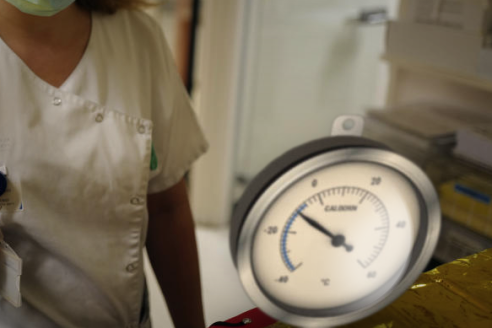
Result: -10 (°C)
